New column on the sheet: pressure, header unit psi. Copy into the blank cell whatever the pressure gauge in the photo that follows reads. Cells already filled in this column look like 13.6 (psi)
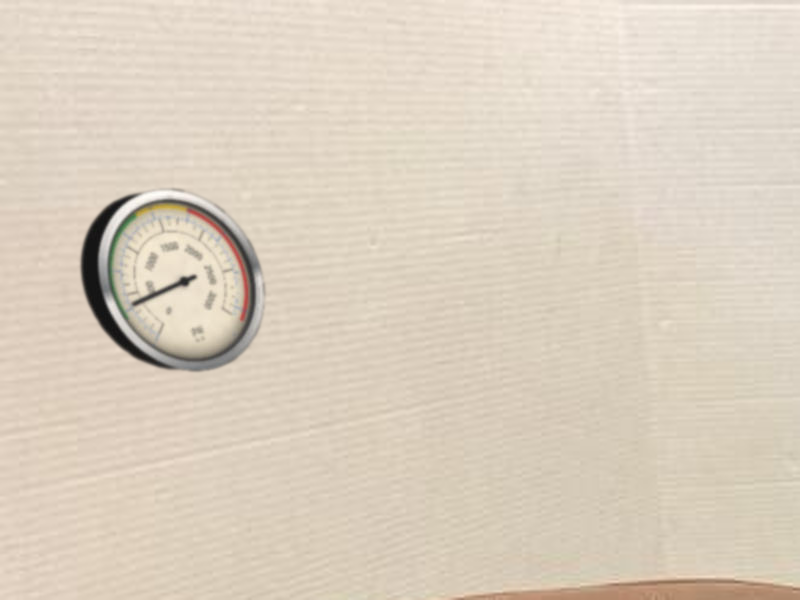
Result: 400 (psi)
